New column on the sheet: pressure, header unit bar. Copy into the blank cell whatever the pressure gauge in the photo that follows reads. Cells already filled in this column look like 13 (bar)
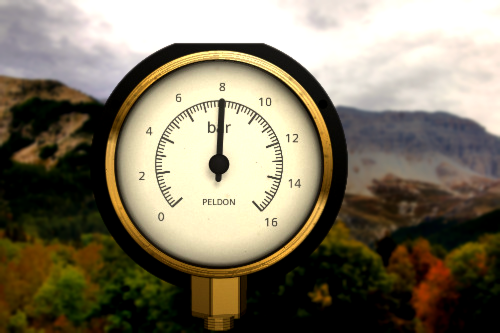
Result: 8 (bar)
